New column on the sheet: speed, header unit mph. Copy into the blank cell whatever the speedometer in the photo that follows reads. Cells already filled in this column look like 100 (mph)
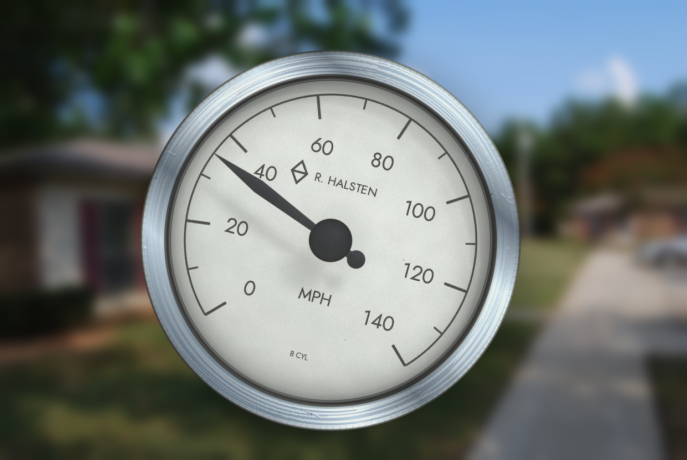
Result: 35 (mph)
